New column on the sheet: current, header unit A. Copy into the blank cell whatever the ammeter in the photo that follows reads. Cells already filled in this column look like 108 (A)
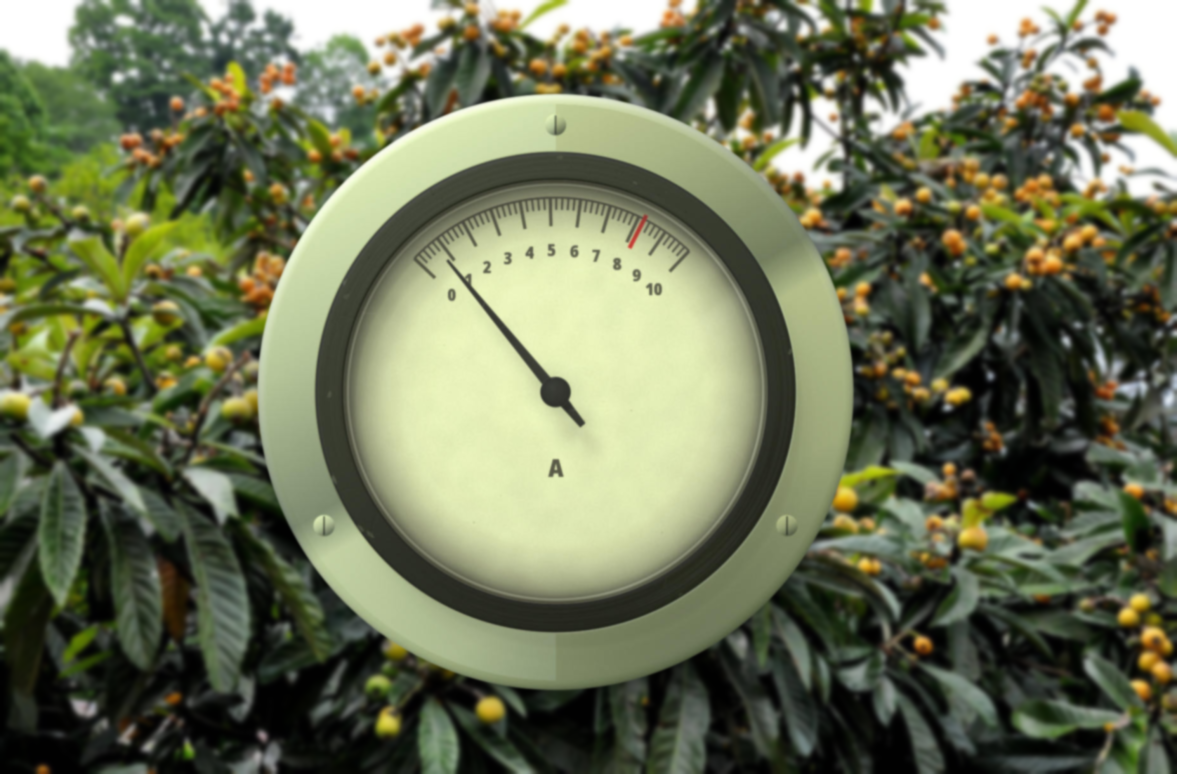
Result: 0.8 (A)
